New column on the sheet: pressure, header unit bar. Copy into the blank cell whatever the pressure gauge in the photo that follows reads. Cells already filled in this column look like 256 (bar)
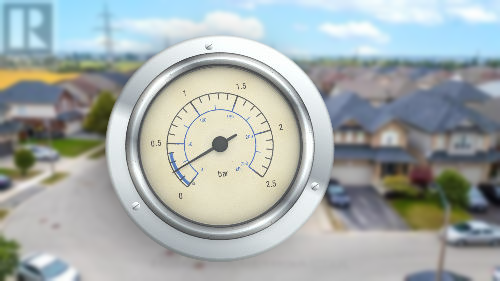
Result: 0.2 (bar)
